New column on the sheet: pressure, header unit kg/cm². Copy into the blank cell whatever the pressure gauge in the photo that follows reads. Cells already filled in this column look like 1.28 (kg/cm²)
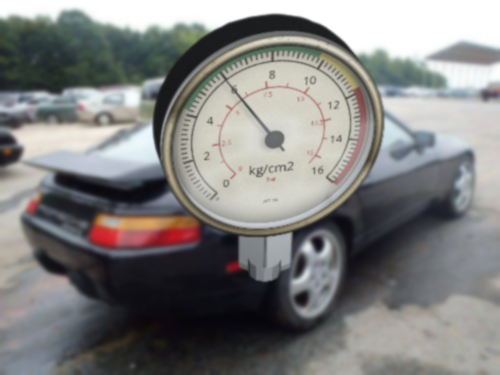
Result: 6 (kg/cm²)
